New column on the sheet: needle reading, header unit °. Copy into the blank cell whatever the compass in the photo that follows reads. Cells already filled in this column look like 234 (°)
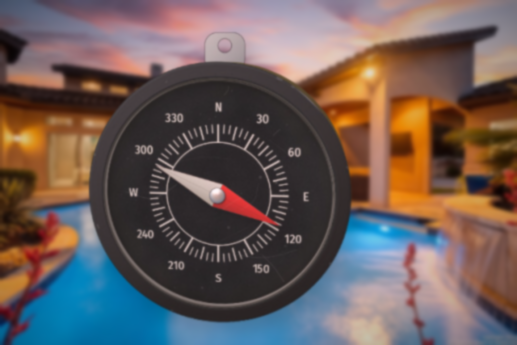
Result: 115 (°)
